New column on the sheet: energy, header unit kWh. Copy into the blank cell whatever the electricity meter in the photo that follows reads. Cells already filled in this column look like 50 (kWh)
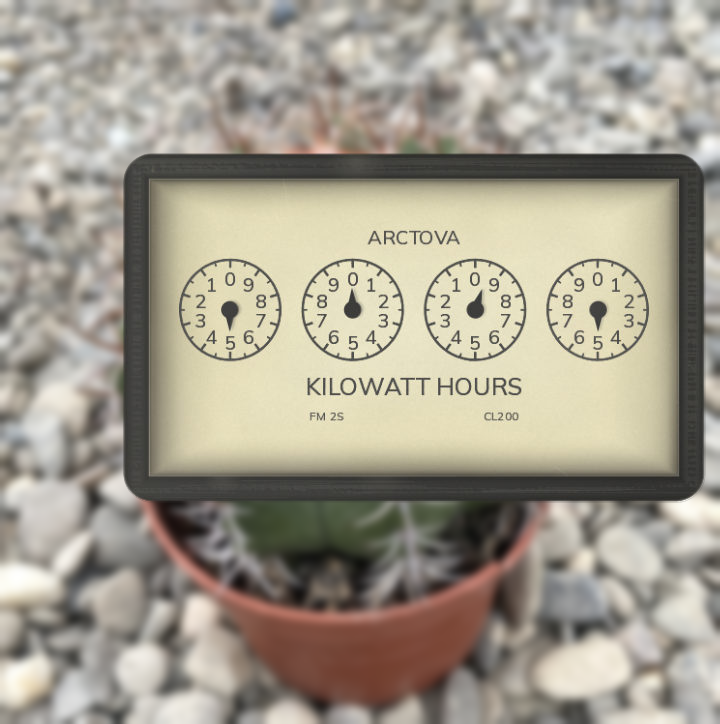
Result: 4995 (kWh)
